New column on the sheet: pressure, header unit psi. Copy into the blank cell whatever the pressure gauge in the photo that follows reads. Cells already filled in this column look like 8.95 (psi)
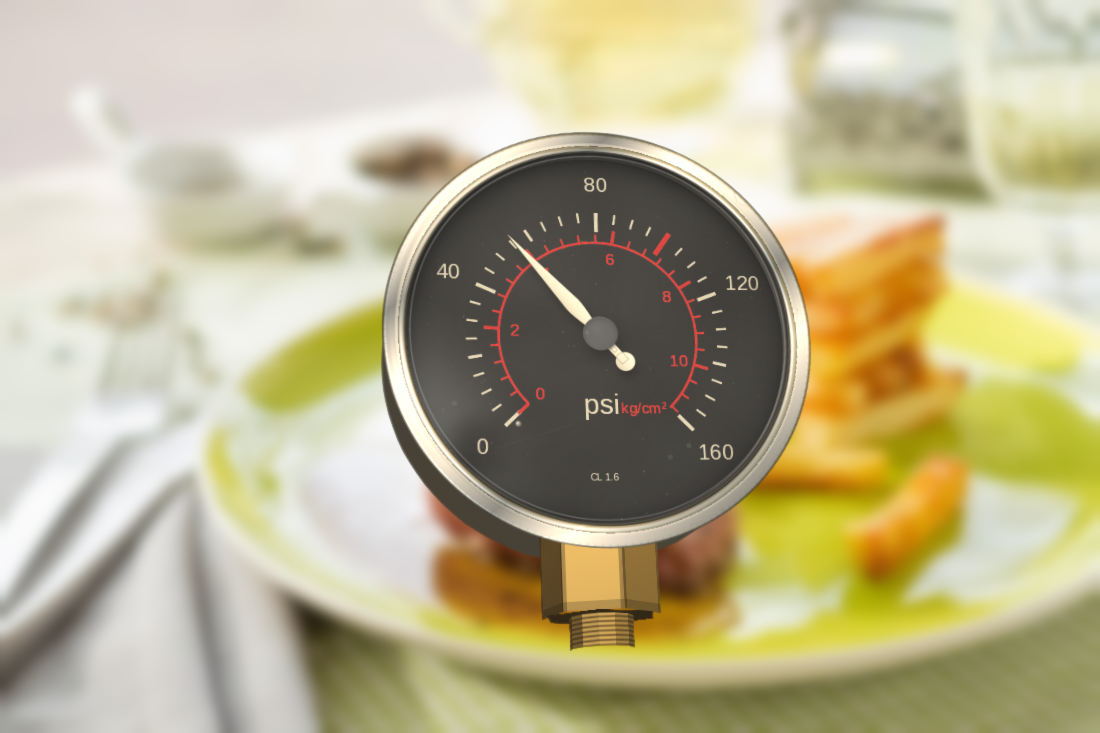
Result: 55 (psi)
